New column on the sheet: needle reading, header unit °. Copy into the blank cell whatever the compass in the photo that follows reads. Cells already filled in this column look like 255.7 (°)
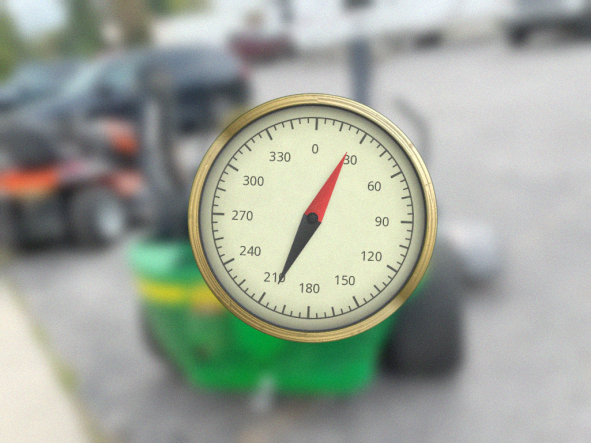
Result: 25 (°)
